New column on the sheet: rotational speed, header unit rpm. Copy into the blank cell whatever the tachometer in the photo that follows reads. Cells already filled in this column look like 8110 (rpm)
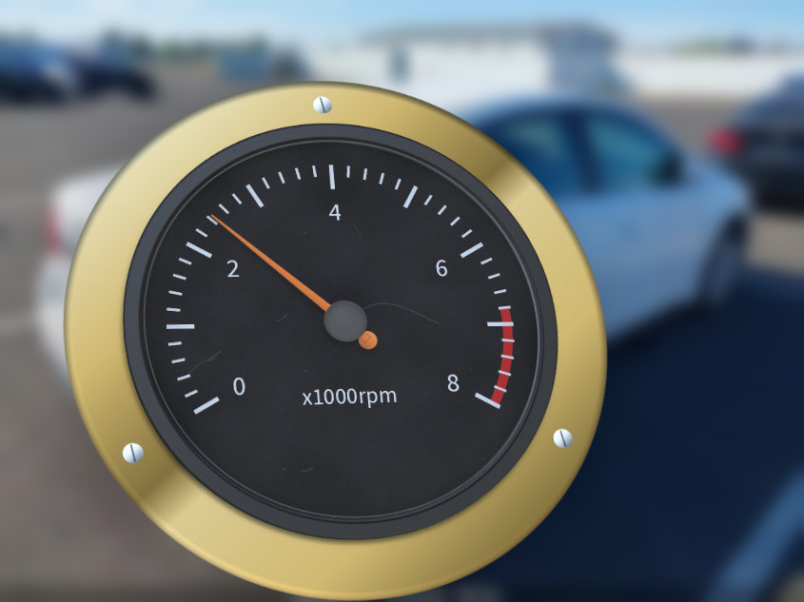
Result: 2400 (rpm)
